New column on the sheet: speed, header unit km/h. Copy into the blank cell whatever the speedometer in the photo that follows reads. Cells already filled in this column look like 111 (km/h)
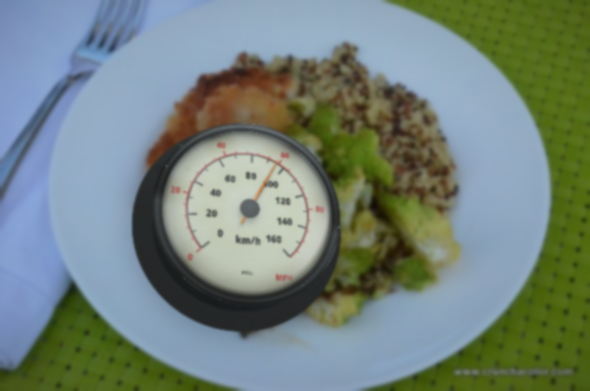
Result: 95 (km/h)
